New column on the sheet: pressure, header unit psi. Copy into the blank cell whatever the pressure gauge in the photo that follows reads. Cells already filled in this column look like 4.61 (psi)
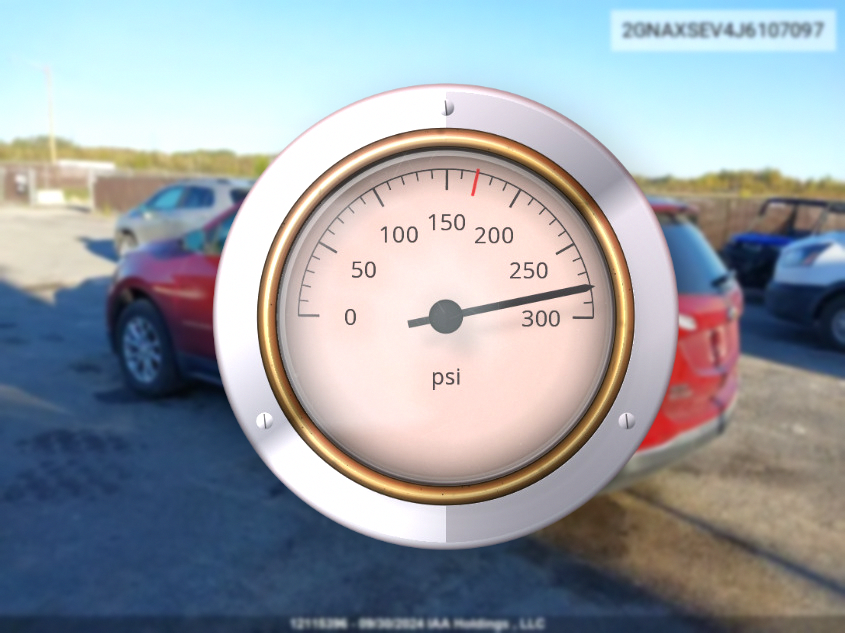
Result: 280 (psi)
